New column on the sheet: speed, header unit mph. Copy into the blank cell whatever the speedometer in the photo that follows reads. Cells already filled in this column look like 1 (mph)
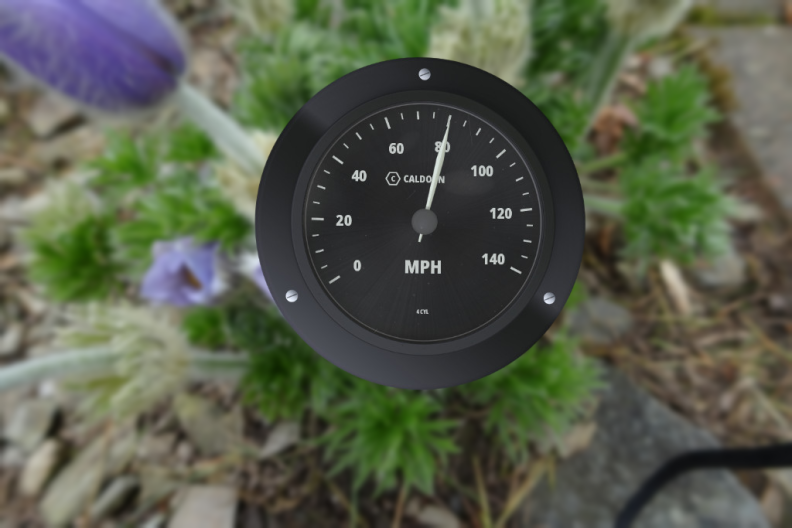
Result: 80 (mph)
